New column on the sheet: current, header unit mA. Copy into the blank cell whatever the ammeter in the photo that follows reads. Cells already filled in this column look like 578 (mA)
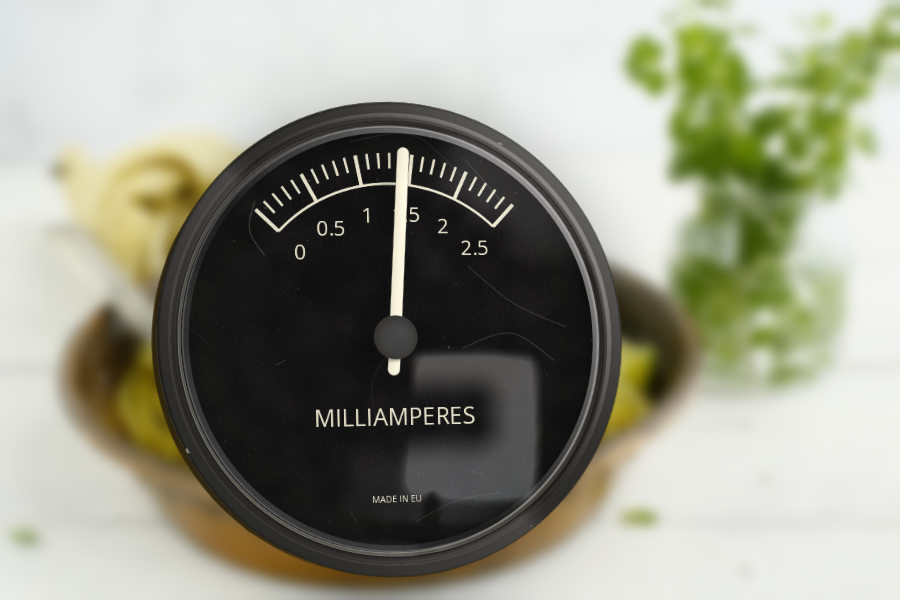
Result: 1.4 (mA)
